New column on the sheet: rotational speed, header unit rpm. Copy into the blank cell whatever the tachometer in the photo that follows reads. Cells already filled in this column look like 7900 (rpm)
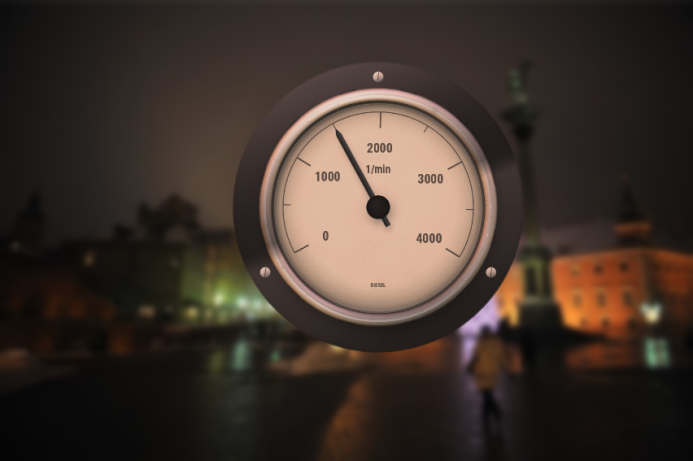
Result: 1500 (rpm)
